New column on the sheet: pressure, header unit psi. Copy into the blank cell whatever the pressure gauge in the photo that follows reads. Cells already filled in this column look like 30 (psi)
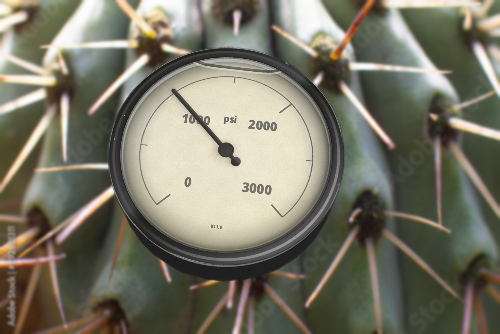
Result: 1000 (psi)
